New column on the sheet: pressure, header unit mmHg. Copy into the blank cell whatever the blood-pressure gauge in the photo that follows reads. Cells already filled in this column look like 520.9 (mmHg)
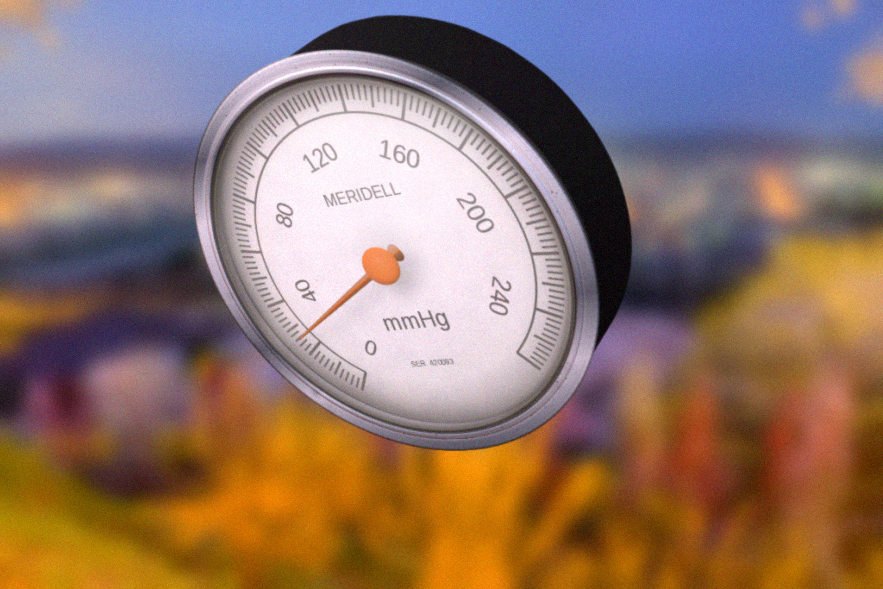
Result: 26 (mmHg)
